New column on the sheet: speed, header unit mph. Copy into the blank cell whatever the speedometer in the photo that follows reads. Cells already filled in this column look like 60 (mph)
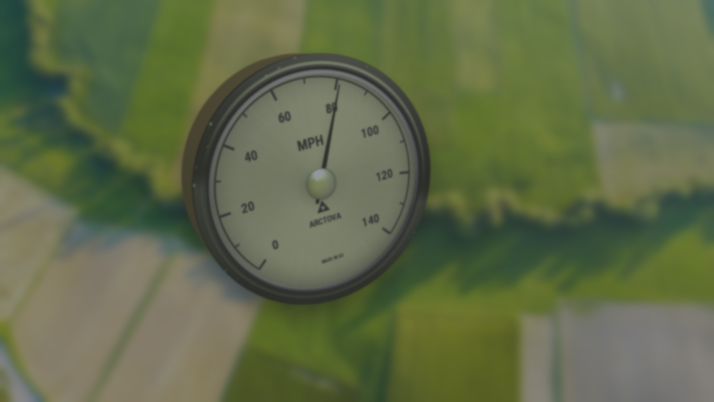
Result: 80 (mph)
